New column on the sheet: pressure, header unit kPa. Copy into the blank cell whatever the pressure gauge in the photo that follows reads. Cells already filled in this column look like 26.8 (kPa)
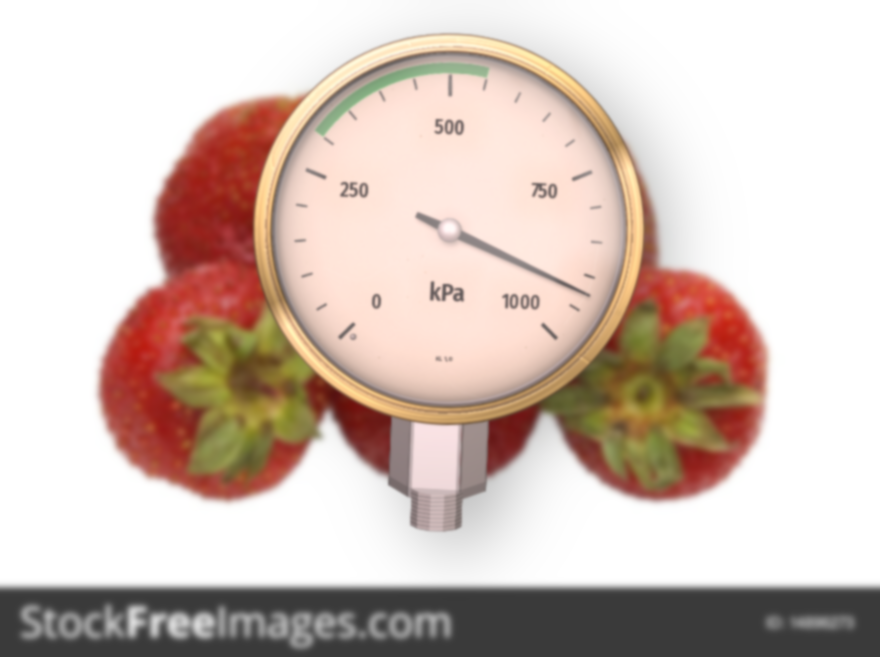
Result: 925 (kPa)
